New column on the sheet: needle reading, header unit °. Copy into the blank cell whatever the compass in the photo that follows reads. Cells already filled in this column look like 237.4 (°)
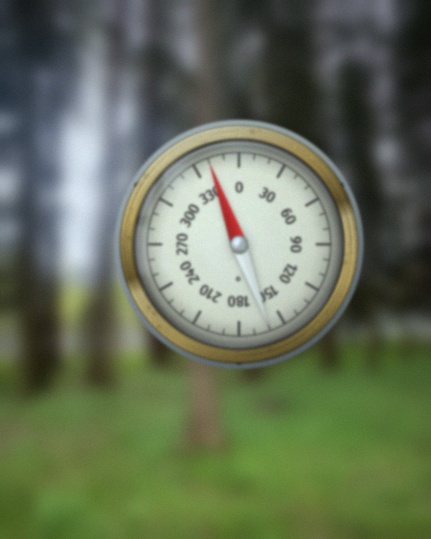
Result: 340 (°)
